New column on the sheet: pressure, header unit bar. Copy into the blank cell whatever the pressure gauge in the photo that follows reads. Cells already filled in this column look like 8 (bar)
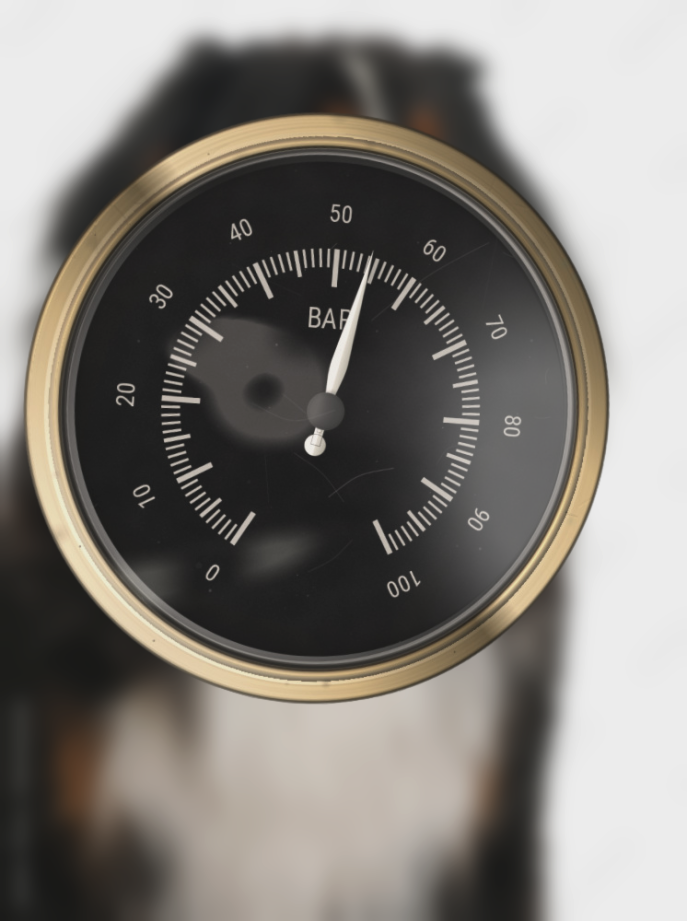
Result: 54 (bar)
